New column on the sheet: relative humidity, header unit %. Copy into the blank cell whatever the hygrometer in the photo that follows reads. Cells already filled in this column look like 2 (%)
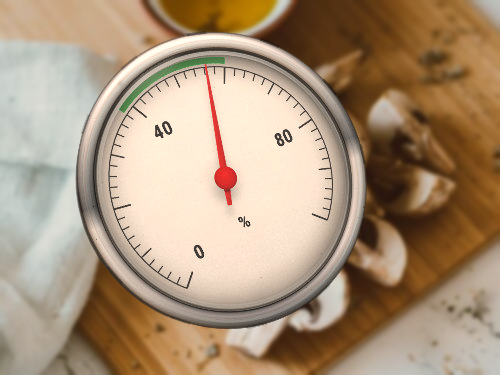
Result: 56 (%)
